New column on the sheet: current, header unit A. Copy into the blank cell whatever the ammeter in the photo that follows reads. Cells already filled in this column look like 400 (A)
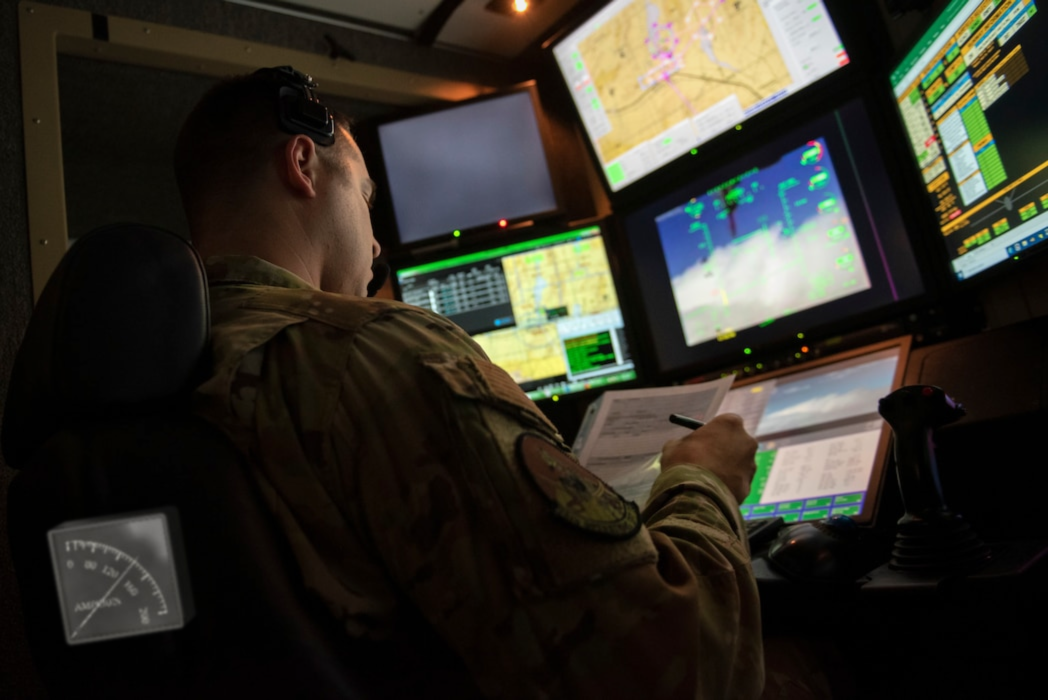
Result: 140 (A)
